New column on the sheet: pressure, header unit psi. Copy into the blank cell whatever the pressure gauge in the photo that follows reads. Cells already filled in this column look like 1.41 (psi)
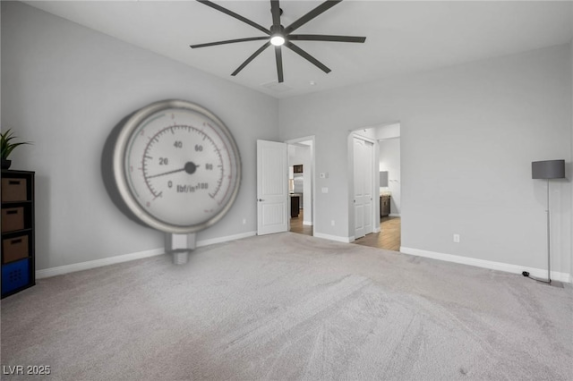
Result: 10 (psi)
